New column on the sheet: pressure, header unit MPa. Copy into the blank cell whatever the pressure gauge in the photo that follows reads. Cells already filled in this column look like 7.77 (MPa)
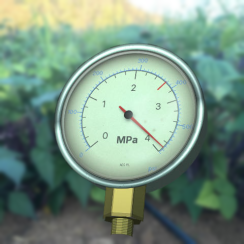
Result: 3.9 (MPa)
